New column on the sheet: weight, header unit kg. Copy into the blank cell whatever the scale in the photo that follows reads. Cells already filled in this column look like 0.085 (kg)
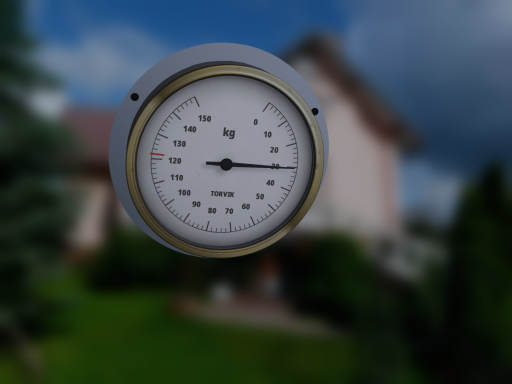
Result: 30 (kg)
